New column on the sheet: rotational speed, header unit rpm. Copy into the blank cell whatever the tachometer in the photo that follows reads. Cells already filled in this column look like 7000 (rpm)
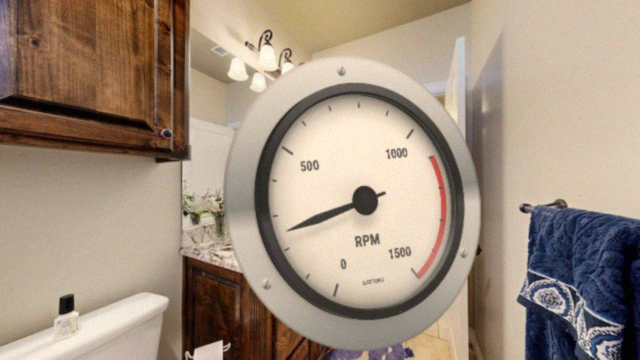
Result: 250 (rpm)
